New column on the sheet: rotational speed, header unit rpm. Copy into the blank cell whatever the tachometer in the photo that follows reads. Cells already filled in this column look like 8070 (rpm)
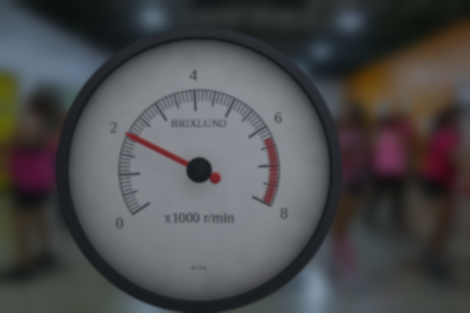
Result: 2000 (rpm)
